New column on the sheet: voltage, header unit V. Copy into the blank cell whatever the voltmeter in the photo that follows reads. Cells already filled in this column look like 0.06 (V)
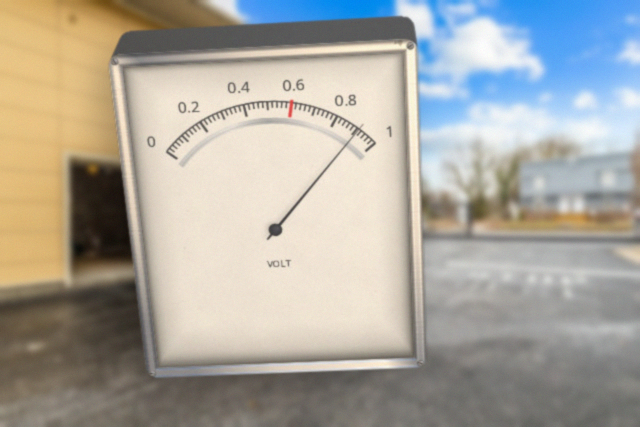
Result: 0.9 (V)
